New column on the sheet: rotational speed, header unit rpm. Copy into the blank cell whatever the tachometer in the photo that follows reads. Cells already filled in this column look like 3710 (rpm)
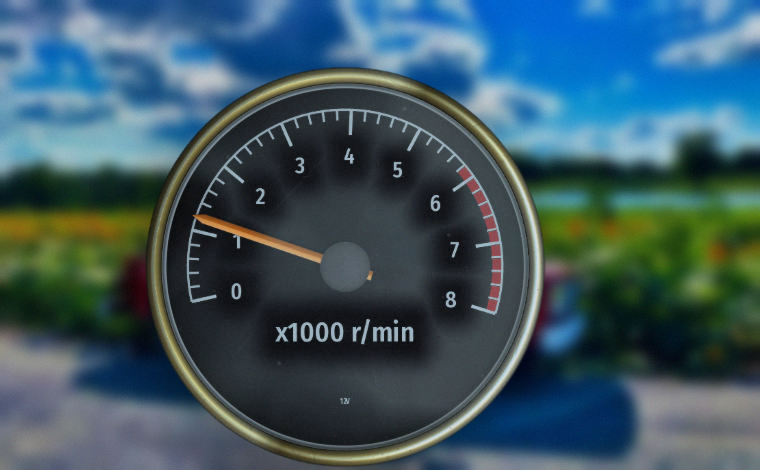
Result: 1200 (rpm)
